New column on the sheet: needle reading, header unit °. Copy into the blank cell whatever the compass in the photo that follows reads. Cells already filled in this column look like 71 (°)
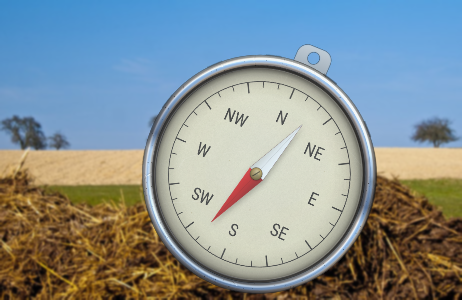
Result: 200 (°)
